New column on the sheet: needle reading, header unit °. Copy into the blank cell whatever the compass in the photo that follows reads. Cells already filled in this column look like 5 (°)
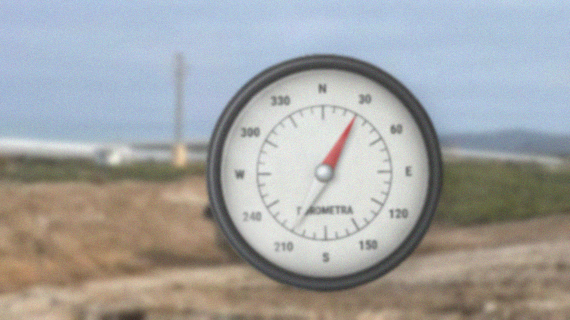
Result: 30 (°)
